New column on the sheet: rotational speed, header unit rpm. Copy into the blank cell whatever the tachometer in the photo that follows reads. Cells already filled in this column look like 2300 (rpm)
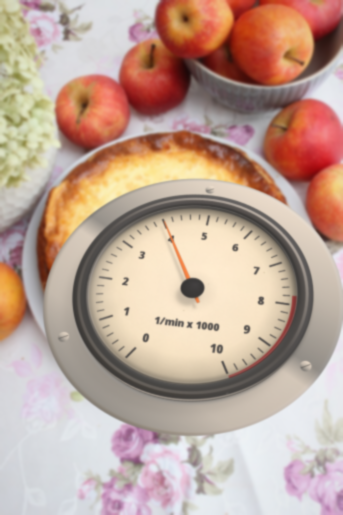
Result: 4000 (rpm)
